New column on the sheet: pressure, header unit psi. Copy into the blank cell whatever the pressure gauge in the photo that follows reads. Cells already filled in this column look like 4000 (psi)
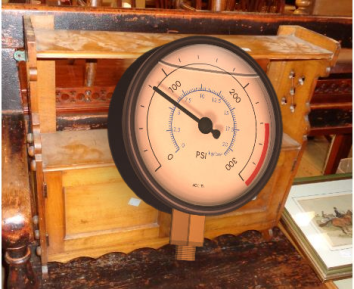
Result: 80 (psi)
